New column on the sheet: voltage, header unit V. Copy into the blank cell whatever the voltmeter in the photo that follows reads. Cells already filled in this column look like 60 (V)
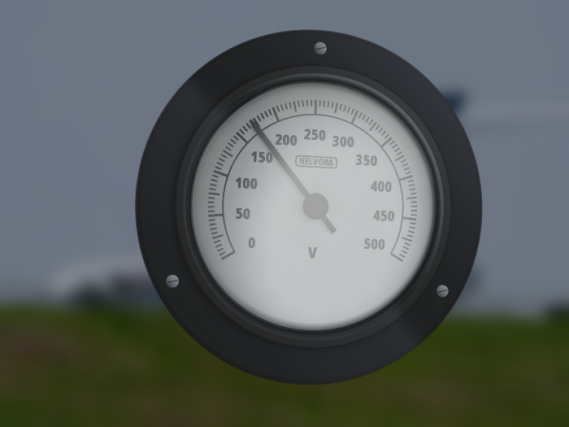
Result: 170 (V)
